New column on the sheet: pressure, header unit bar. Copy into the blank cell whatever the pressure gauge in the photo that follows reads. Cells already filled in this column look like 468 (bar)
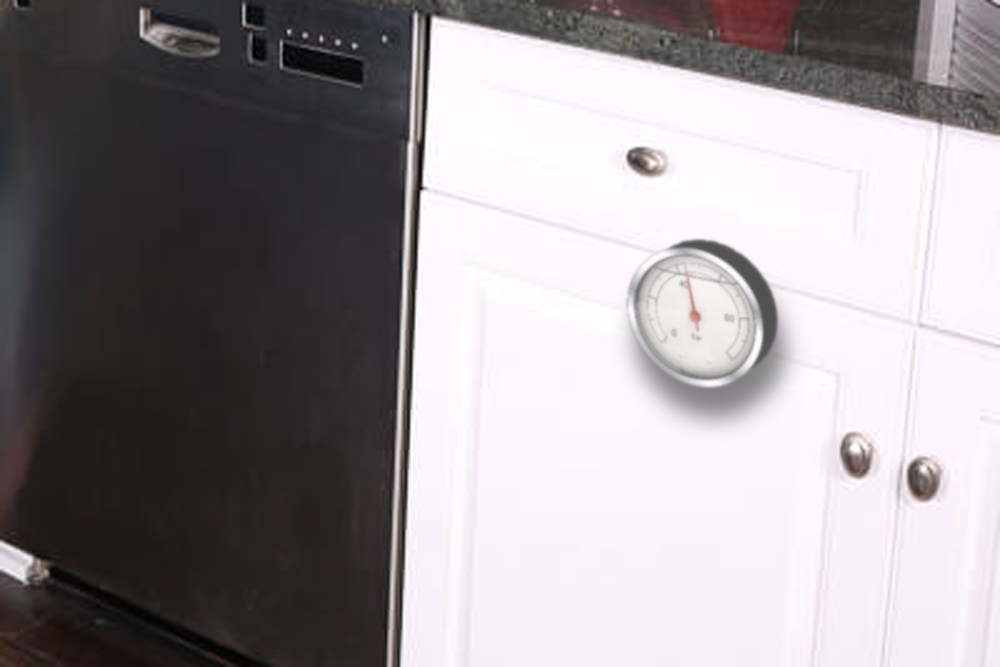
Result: 45 (bar)
